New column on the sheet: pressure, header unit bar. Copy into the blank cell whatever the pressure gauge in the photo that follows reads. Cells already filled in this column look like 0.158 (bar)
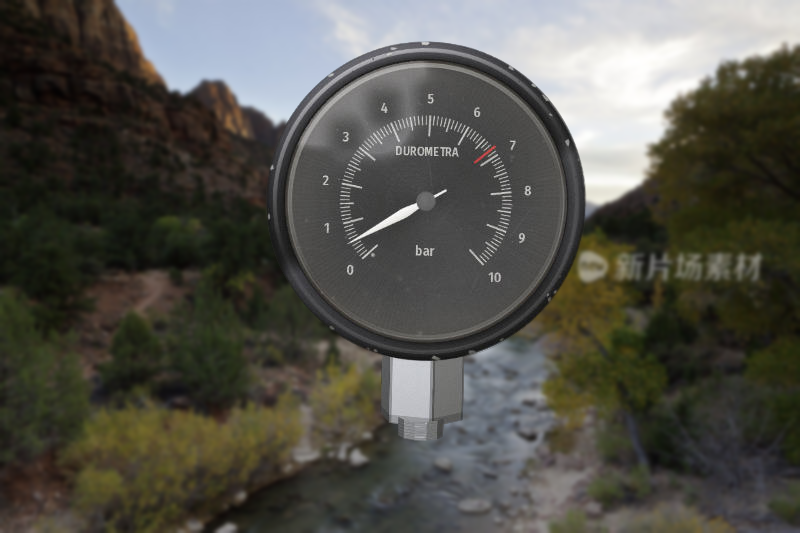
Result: 0.5 (bar)
